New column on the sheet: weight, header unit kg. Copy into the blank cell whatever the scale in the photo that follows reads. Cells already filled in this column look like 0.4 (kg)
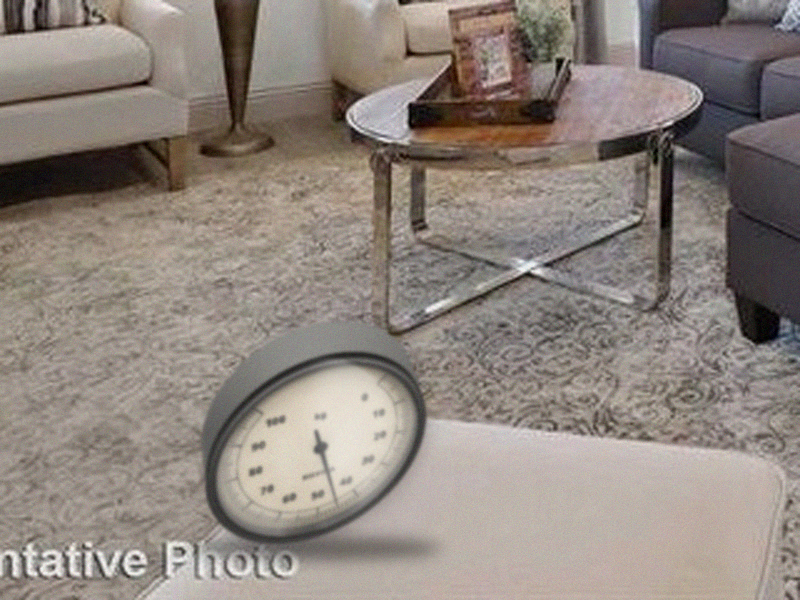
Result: 45 (kg)
